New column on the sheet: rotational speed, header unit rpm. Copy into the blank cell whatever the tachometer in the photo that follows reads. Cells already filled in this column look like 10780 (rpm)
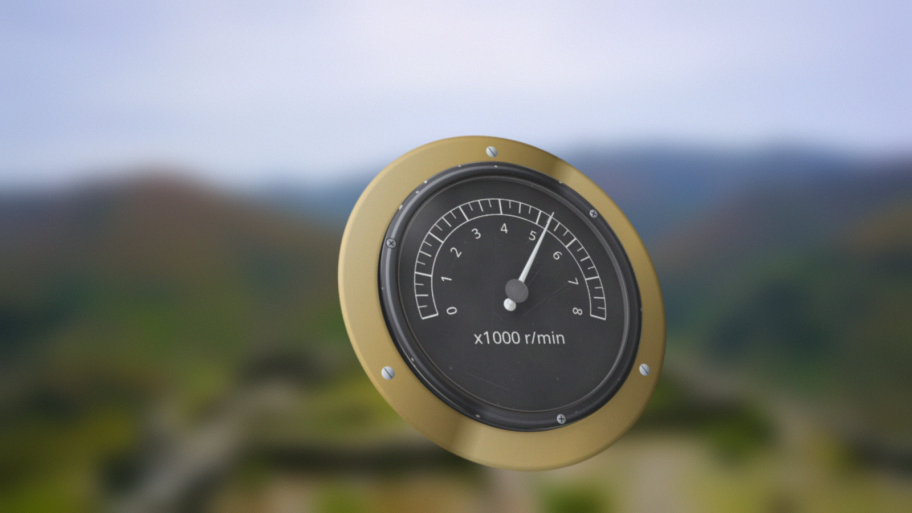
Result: 5250 (rpm)
